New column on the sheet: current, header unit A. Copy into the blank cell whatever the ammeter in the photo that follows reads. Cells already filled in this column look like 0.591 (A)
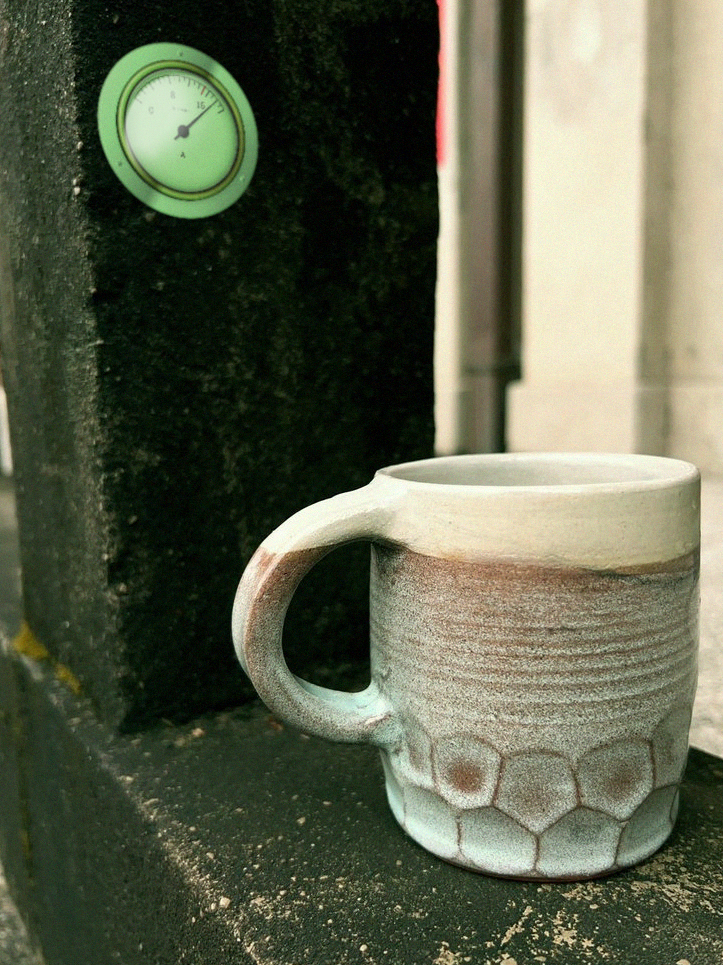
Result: 18 (A)
